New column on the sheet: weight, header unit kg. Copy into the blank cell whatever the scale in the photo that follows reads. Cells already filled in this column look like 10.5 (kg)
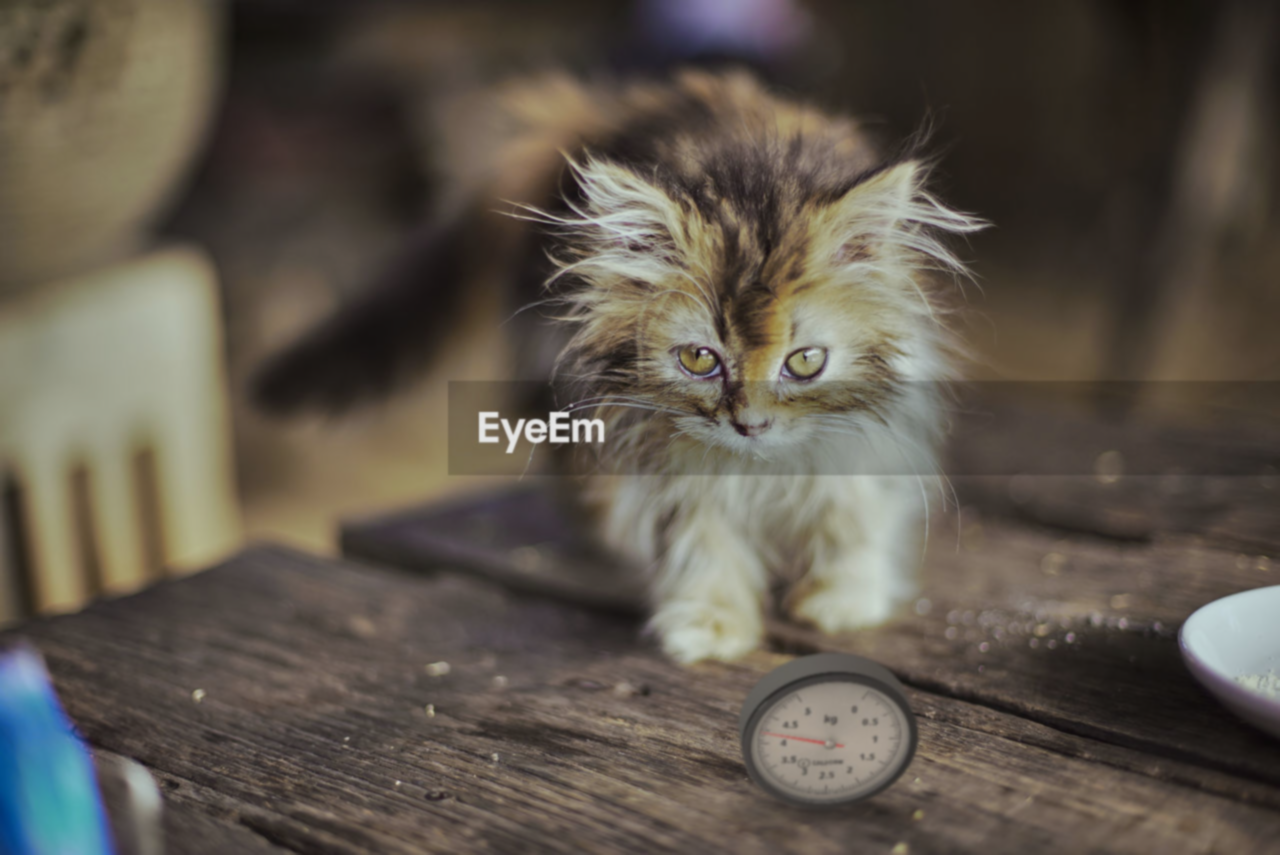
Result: 4.25 (kg)
